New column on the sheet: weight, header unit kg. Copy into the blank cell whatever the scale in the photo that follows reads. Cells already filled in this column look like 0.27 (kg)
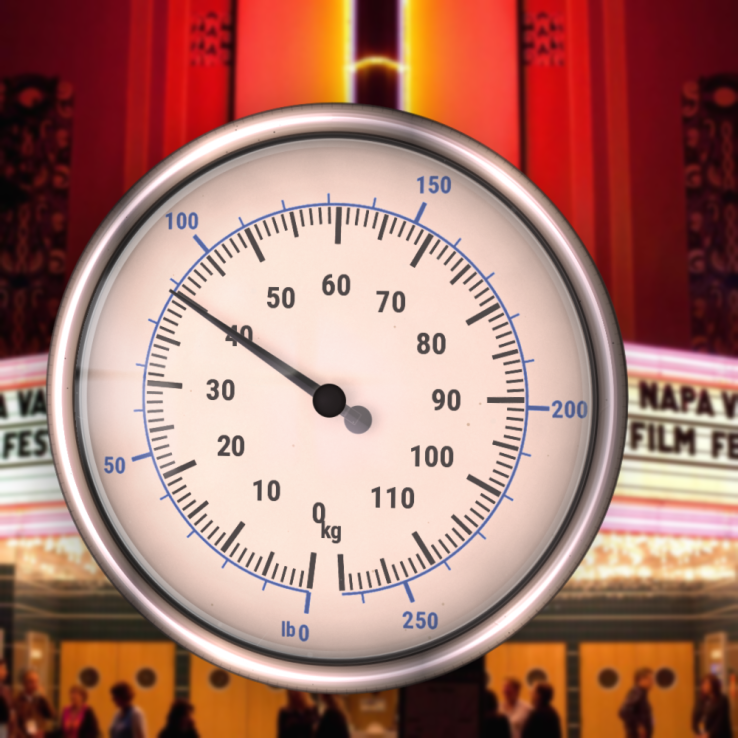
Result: 40 (kg)
